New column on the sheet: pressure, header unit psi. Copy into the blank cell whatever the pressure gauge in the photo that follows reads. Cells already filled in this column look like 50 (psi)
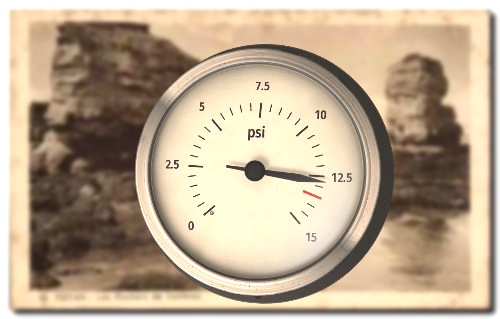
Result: 12.75 (psi)
